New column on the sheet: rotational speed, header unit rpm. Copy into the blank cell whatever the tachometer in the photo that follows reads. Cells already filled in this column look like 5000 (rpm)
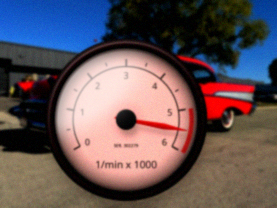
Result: 5500 (rpm)
